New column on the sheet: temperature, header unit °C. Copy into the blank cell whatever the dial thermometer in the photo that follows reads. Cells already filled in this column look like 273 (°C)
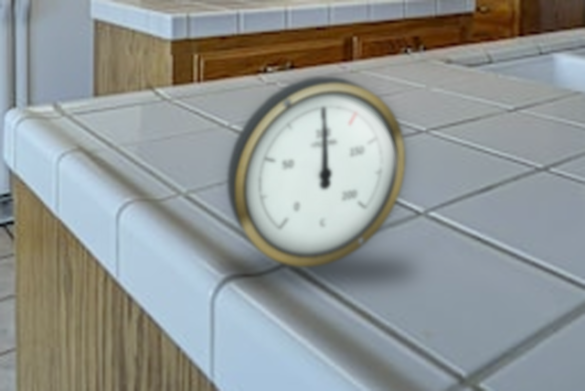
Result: 100 (°C)
